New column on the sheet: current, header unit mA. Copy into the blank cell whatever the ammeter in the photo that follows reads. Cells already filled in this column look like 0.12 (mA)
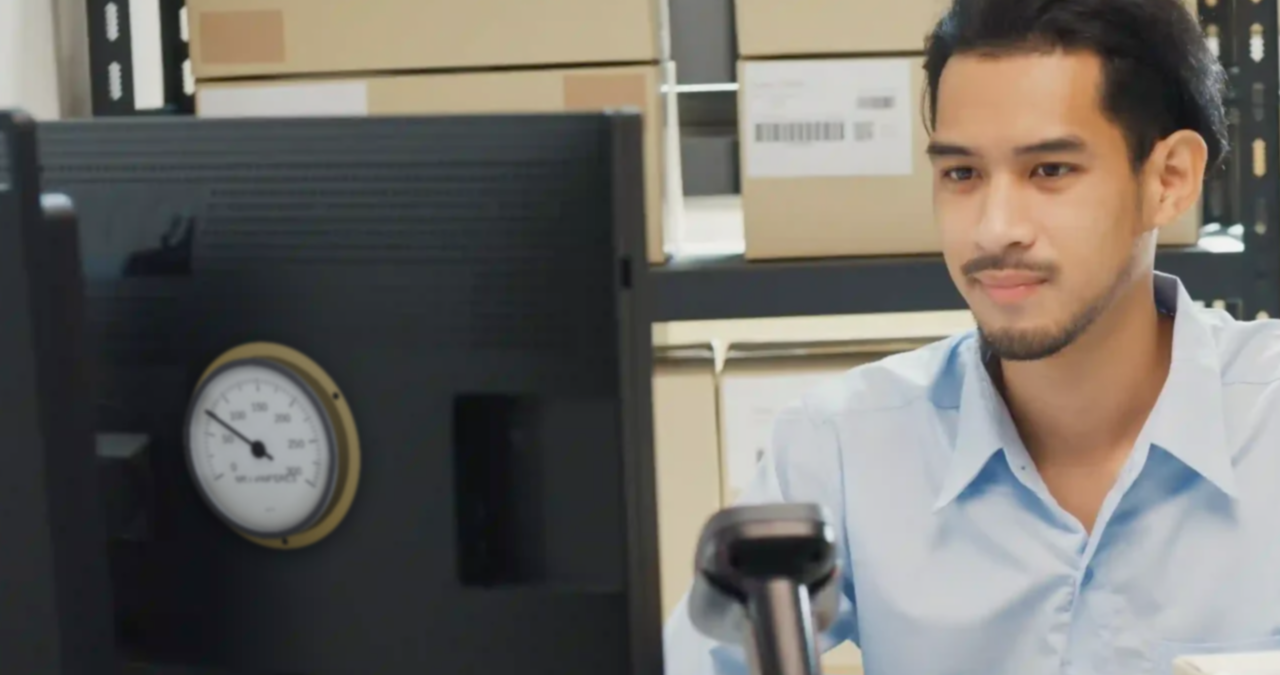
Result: 75 (mA)
